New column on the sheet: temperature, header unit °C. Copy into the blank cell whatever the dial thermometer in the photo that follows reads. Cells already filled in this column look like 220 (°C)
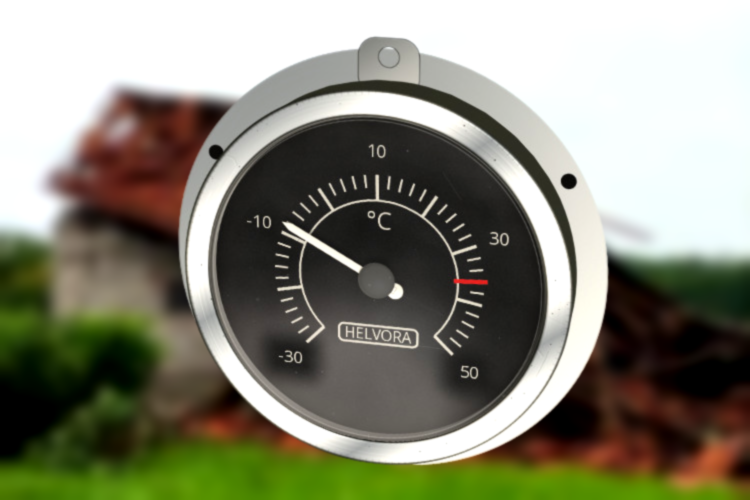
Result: -8 (°C)
